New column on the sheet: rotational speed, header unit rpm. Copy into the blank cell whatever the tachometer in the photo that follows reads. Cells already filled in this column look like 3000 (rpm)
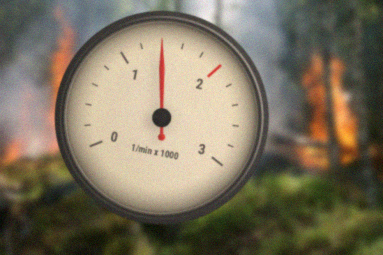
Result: 1400 (rpm)
